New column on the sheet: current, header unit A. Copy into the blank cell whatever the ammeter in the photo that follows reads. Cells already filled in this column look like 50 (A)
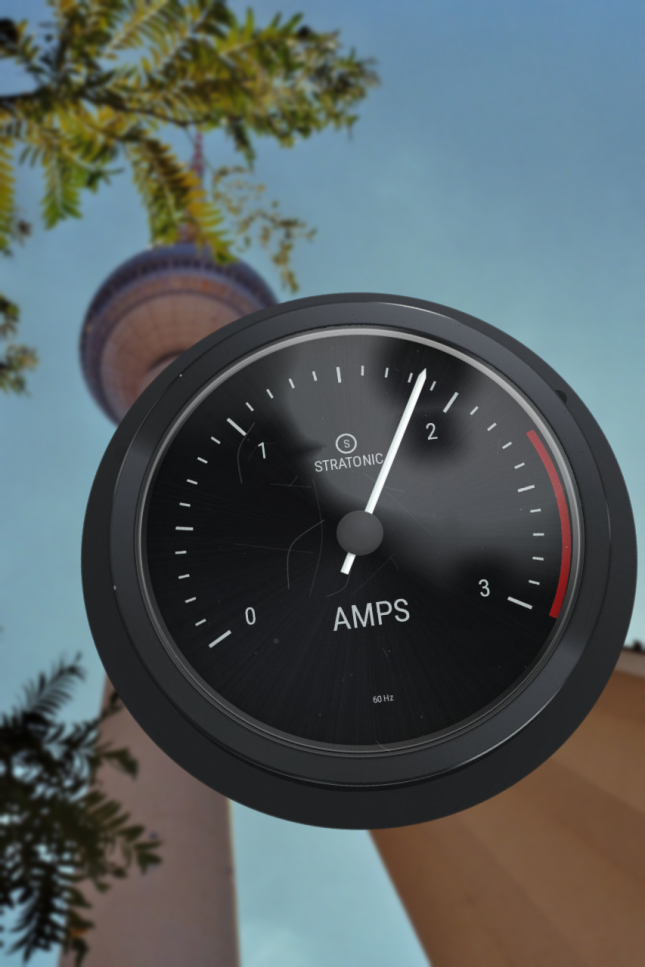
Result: 1.85 (A)
